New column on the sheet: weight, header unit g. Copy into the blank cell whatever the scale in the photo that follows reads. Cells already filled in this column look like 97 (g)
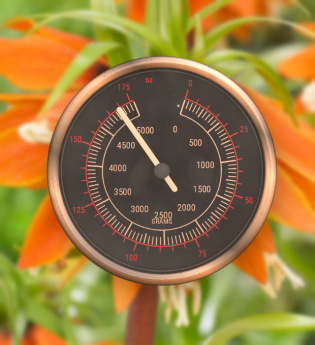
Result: 4800 (g)
